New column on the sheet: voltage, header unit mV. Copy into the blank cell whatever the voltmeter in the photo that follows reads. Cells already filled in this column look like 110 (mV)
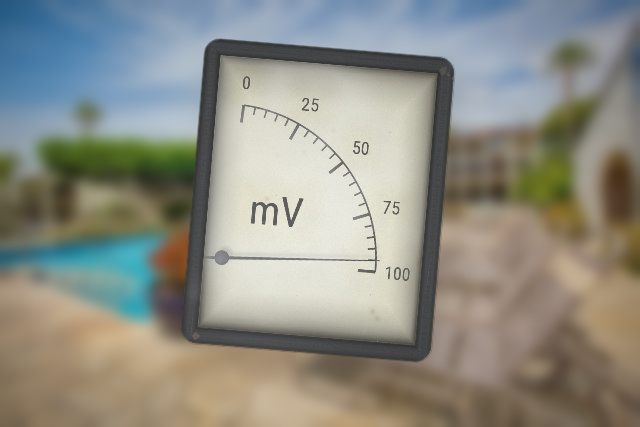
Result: 95 (mV)
